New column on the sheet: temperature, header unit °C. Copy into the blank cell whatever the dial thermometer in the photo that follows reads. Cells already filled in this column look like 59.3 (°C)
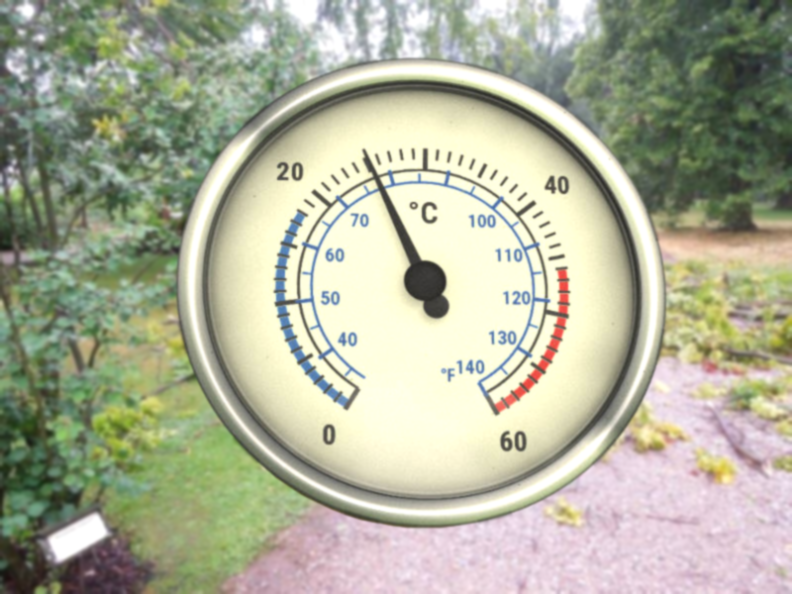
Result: 25 (°C)
